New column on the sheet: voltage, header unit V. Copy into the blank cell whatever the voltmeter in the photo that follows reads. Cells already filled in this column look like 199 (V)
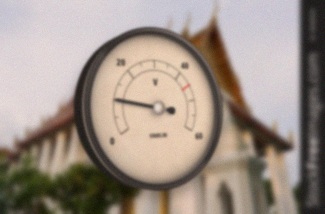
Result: 10 (V)
